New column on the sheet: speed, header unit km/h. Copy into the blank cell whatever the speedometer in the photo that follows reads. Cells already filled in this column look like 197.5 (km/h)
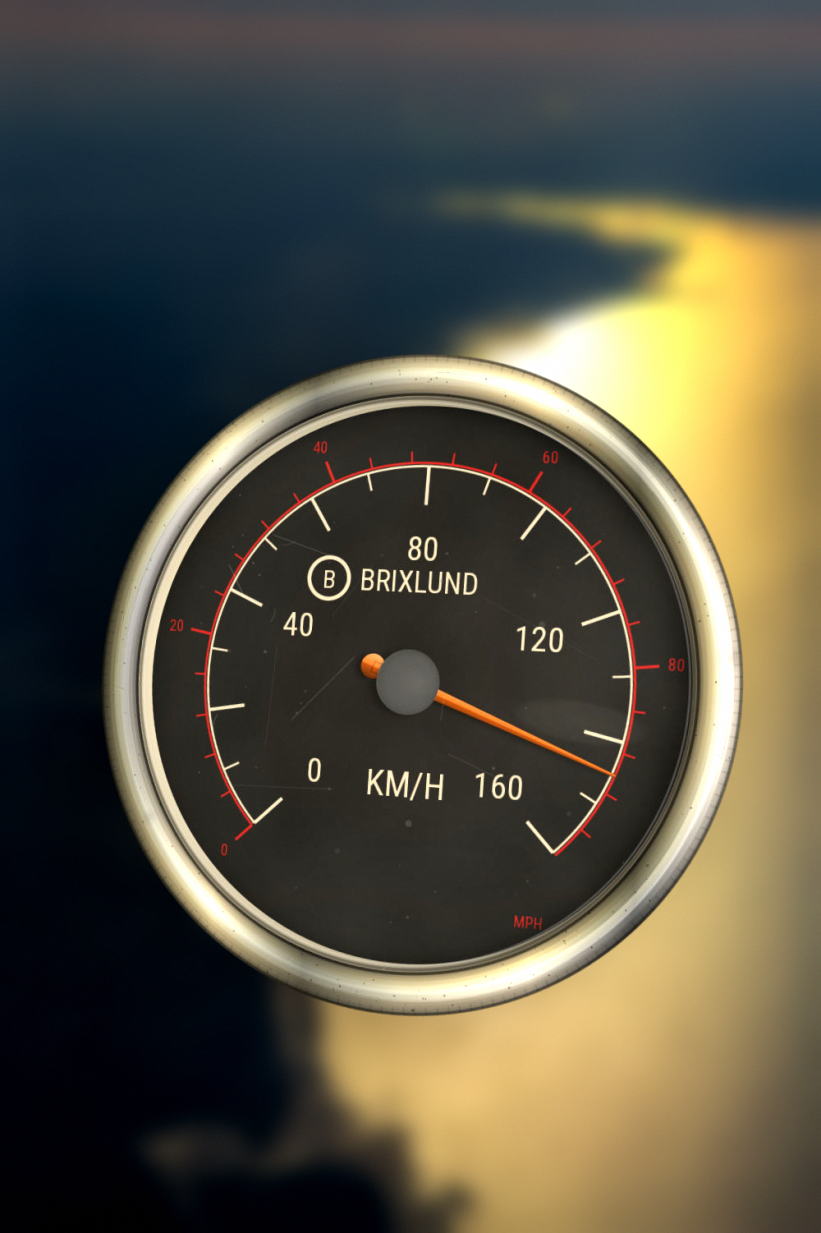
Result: 145 (km/h)
